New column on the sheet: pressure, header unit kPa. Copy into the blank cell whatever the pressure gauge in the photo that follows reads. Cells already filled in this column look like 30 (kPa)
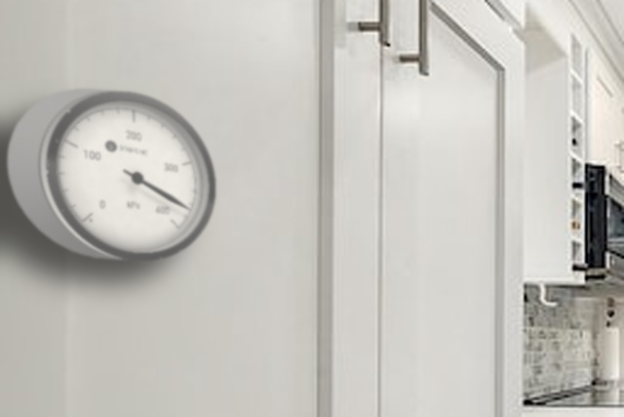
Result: 370 (kPa)
